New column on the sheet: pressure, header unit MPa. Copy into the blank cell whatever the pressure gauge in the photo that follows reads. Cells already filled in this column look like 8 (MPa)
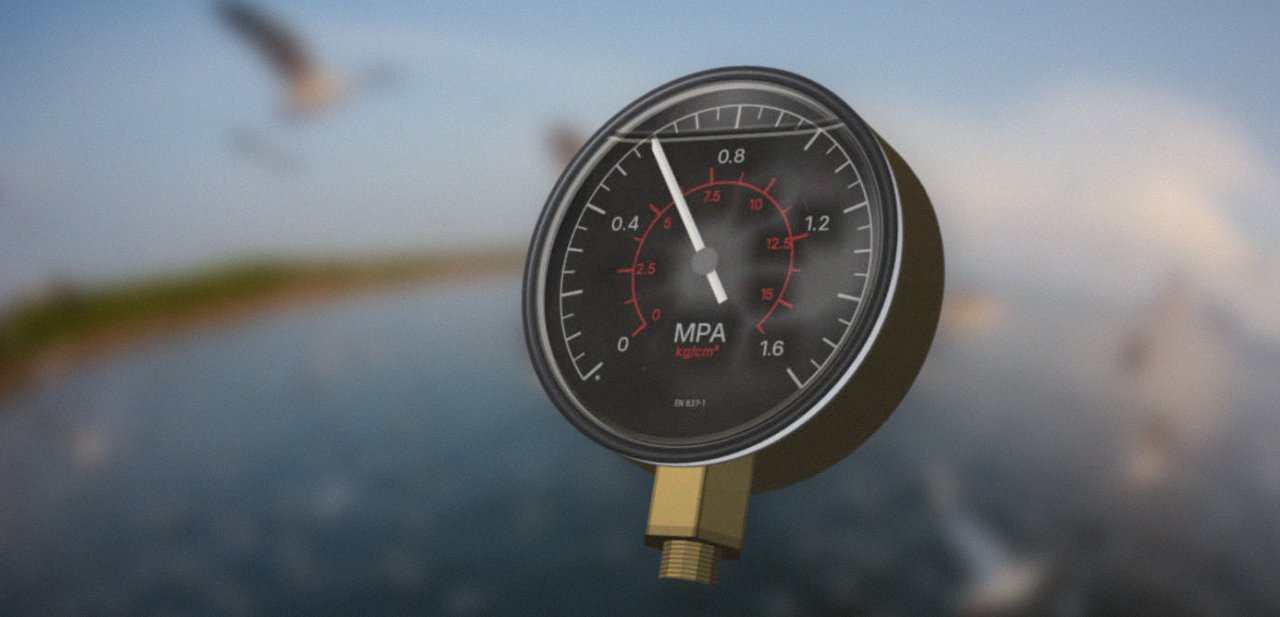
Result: 0.6 (MPa)
